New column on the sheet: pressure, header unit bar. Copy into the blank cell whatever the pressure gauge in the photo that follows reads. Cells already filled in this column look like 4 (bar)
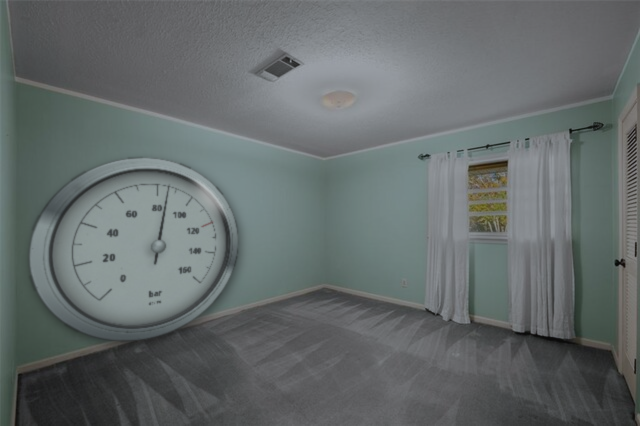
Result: 85 (bar)
